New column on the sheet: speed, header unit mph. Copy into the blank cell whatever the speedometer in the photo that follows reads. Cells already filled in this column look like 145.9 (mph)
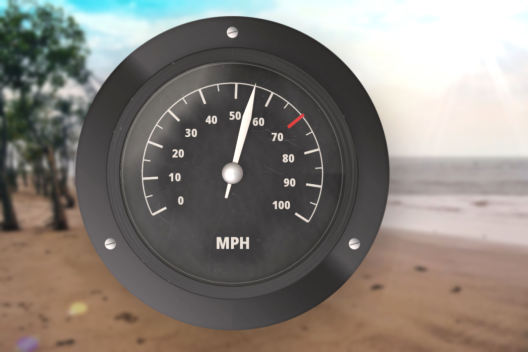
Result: 55 (mph)
